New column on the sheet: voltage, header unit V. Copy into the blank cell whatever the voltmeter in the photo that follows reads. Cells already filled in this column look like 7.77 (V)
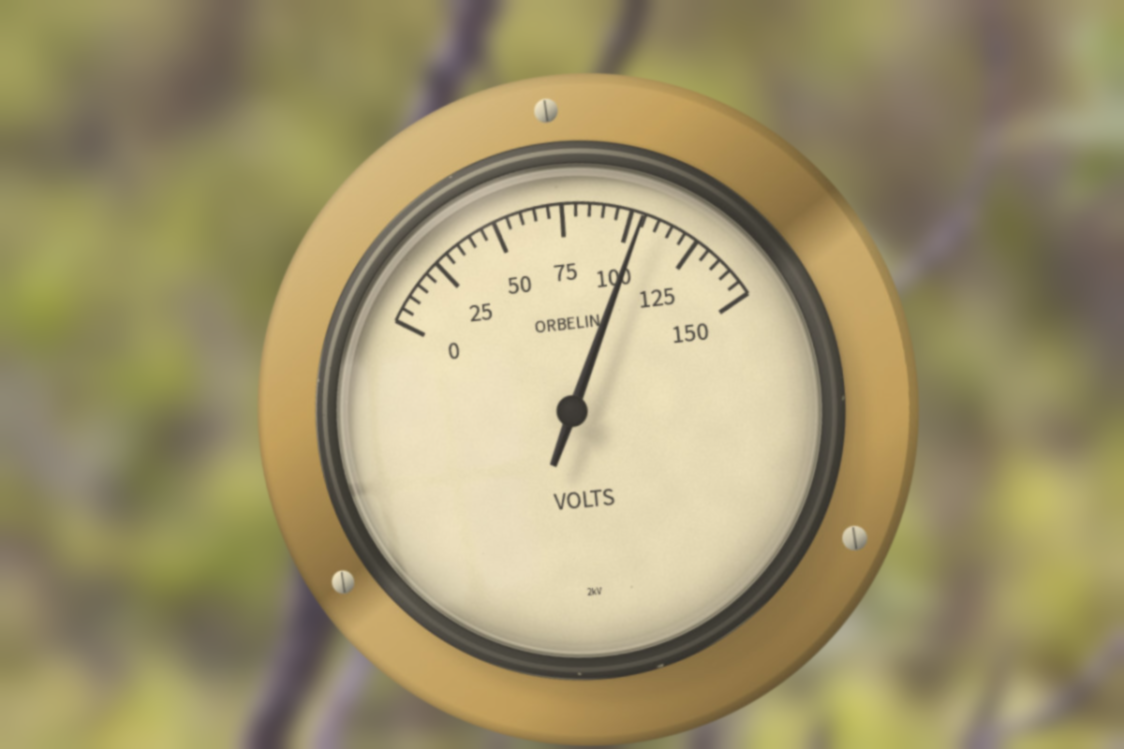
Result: 105 (V)
